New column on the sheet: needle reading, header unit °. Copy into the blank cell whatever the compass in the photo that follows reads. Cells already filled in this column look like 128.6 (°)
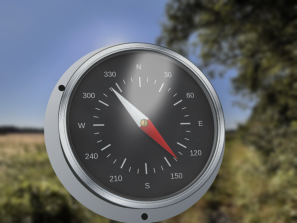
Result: 140 (°)
